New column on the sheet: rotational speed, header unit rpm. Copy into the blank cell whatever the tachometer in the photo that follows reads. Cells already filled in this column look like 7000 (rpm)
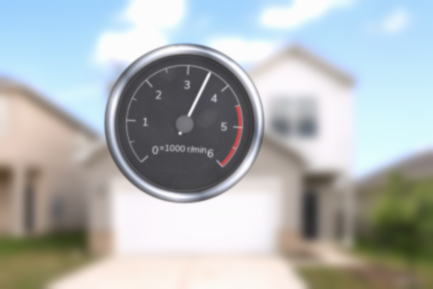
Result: 3500 (rpm)
